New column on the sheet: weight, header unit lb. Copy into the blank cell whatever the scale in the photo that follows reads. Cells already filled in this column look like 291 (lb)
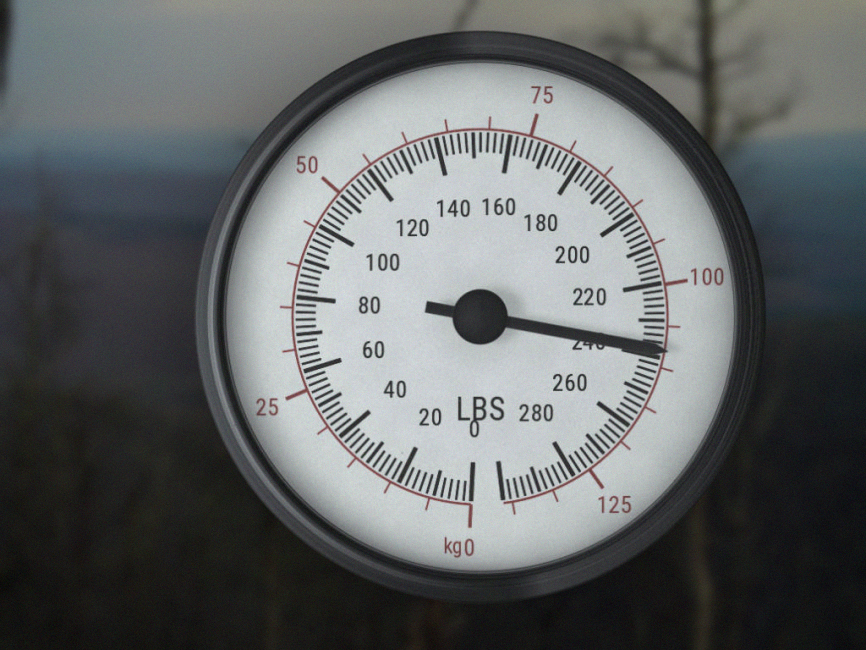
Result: 238 (lb)
